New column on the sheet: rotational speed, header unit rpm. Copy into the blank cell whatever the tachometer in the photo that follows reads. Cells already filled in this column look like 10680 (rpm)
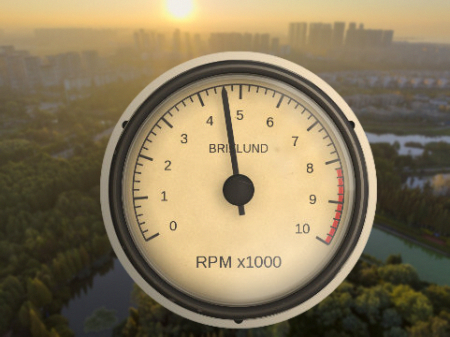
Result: 4600 (rpm)
